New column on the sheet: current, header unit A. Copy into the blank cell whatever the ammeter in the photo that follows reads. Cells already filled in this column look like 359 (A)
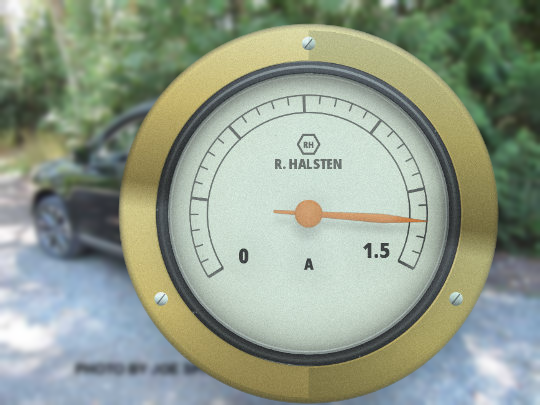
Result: 1.35 (A)
